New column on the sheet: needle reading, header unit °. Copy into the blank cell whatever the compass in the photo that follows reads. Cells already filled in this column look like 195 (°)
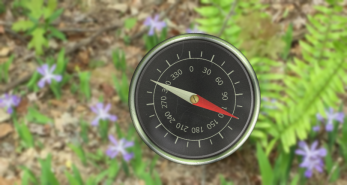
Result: 120 (°)
